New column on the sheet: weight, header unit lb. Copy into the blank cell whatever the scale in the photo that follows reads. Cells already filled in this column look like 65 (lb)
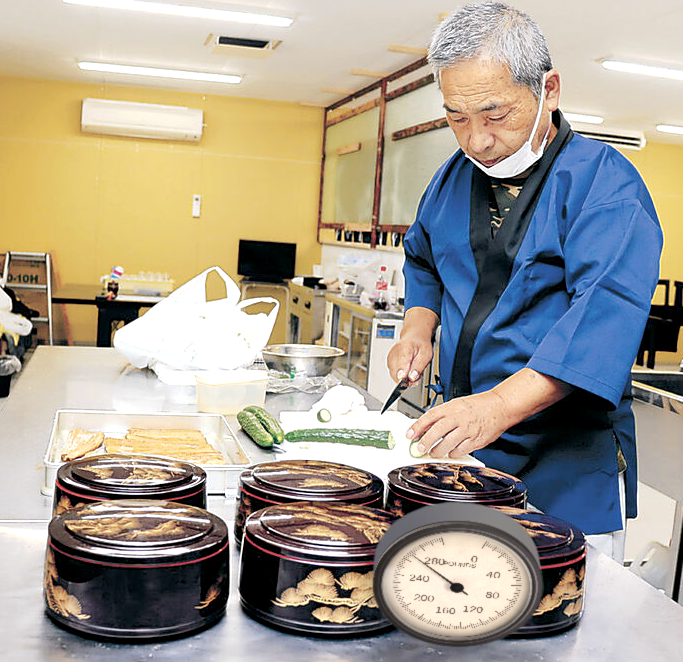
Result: 270 (lb)
